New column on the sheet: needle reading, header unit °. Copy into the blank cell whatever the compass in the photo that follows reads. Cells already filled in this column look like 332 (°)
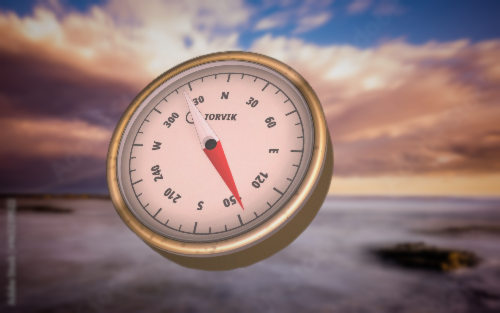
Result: 145 (°)
